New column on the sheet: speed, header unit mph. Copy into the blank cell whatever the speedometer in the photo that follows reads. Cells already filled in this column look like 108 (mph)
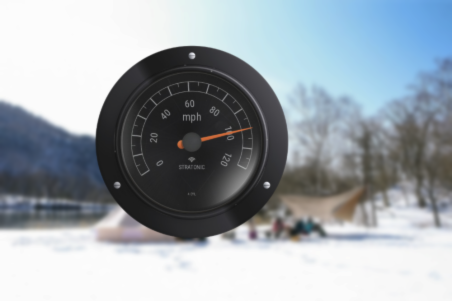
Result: 100 (mph)
